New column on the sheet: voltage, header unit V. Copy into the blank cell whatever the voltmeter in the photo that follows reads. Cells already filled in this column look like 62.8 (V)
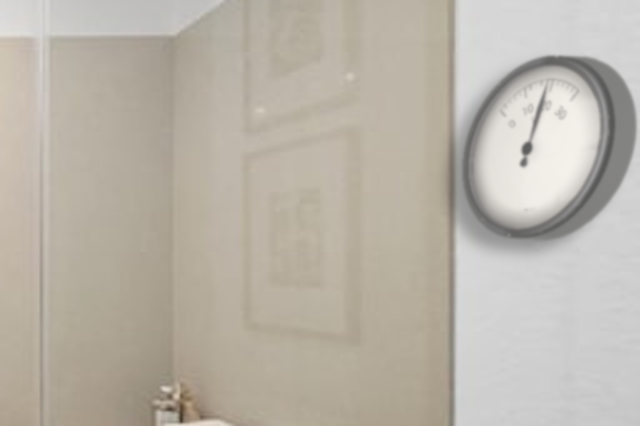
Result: 20 (V)
